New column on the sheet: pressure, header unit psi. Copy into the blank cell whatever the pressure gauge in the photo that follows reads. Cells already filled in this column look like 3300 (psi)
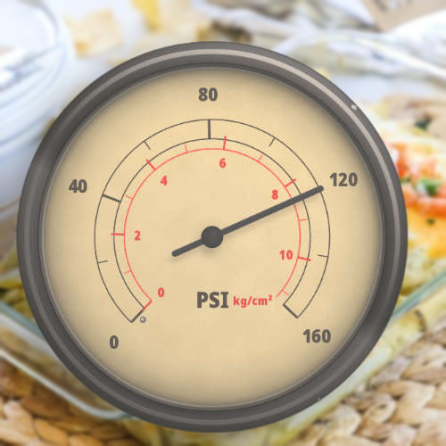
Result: 120 (psi)
